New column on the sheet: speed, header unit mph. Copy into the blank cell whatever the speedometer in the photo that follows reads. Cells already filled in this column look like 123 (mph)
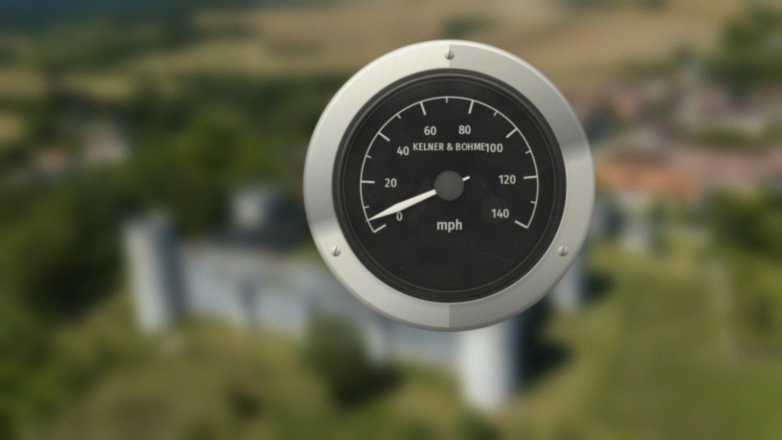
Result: 5 (mph)
